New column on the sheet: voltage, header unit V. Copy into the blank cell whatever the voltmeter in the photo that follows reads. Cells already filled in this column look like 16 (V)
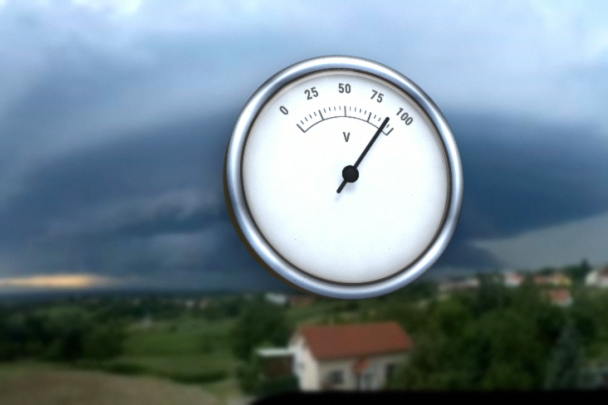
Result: 90 (V)
